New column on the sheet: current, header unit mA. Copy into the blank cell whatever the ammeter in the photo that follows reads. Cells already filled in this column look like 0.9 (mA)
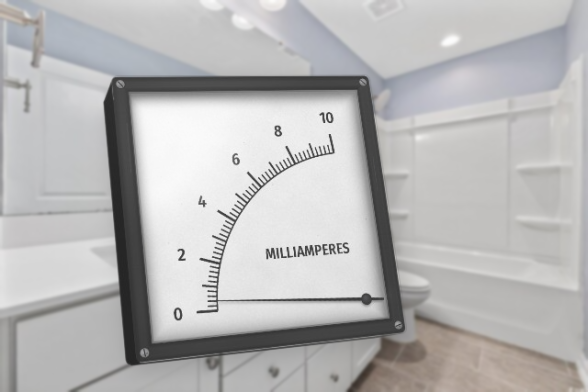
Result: 0.4 (mA)
